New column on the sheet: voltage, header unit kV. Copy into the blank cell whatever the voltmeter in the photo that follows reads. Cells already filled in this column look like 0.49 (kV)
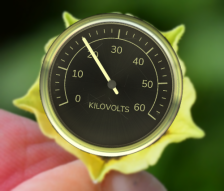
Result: 20 (kV)
